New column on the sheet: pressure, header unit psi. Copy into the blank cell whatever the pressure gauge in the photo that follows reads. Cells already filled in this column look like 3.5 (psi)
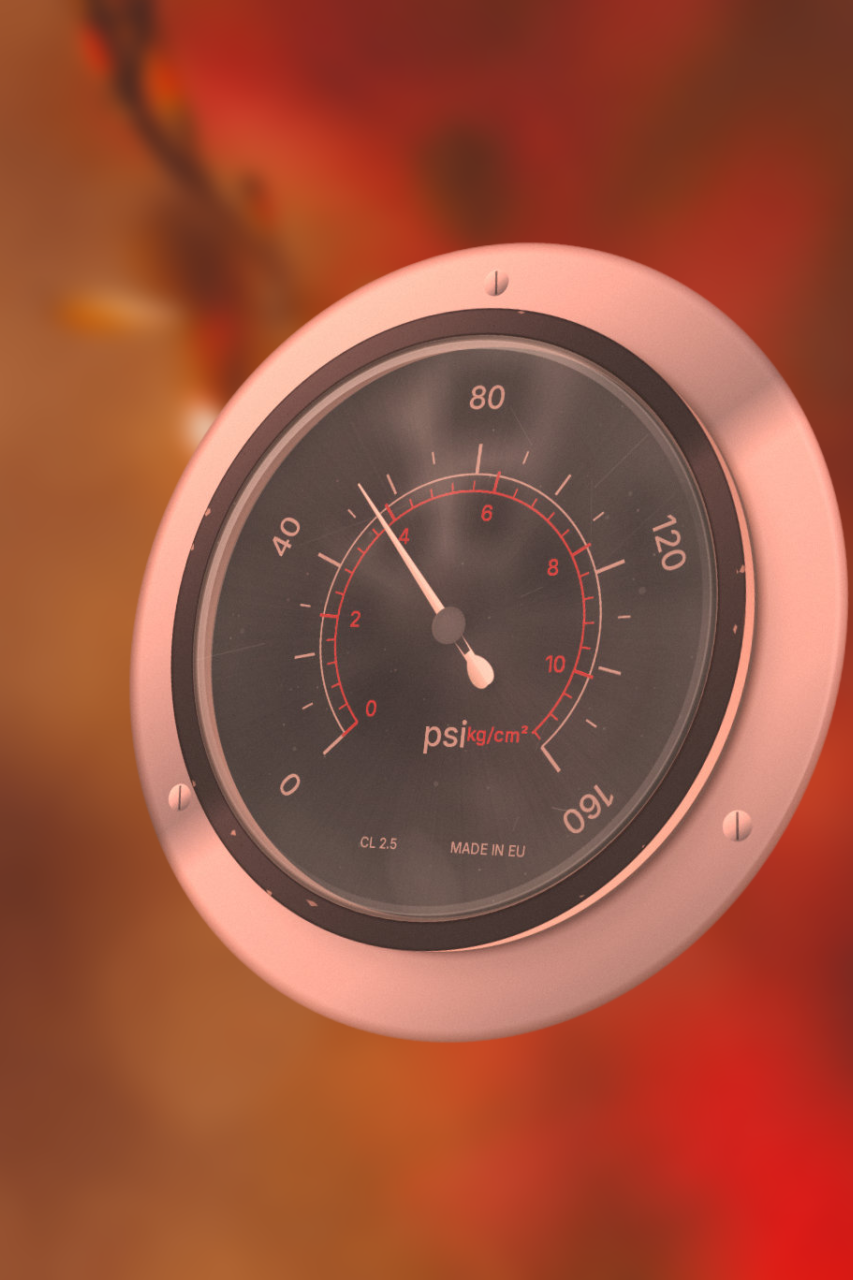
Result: 55 (psi)
